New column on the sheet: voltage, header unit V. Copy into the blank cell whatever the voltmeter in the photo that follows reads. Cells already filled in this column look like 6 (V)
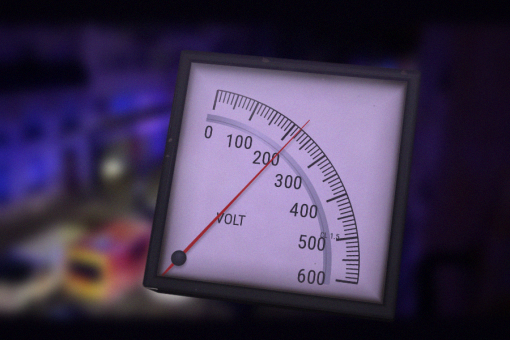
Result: 220 (V)
